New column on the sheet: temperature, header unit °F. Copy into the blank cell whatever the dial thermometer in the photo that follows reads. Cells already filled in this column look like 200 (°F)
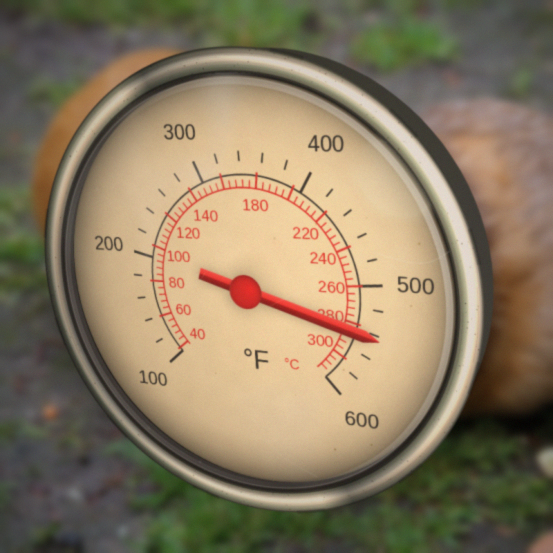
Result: 540 (°F)
